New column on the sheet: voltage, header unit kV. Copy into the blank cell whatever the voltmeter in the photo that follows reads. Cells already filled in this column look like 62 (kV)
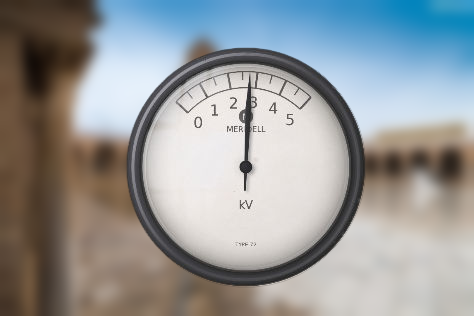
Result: 2.75 (kV)
